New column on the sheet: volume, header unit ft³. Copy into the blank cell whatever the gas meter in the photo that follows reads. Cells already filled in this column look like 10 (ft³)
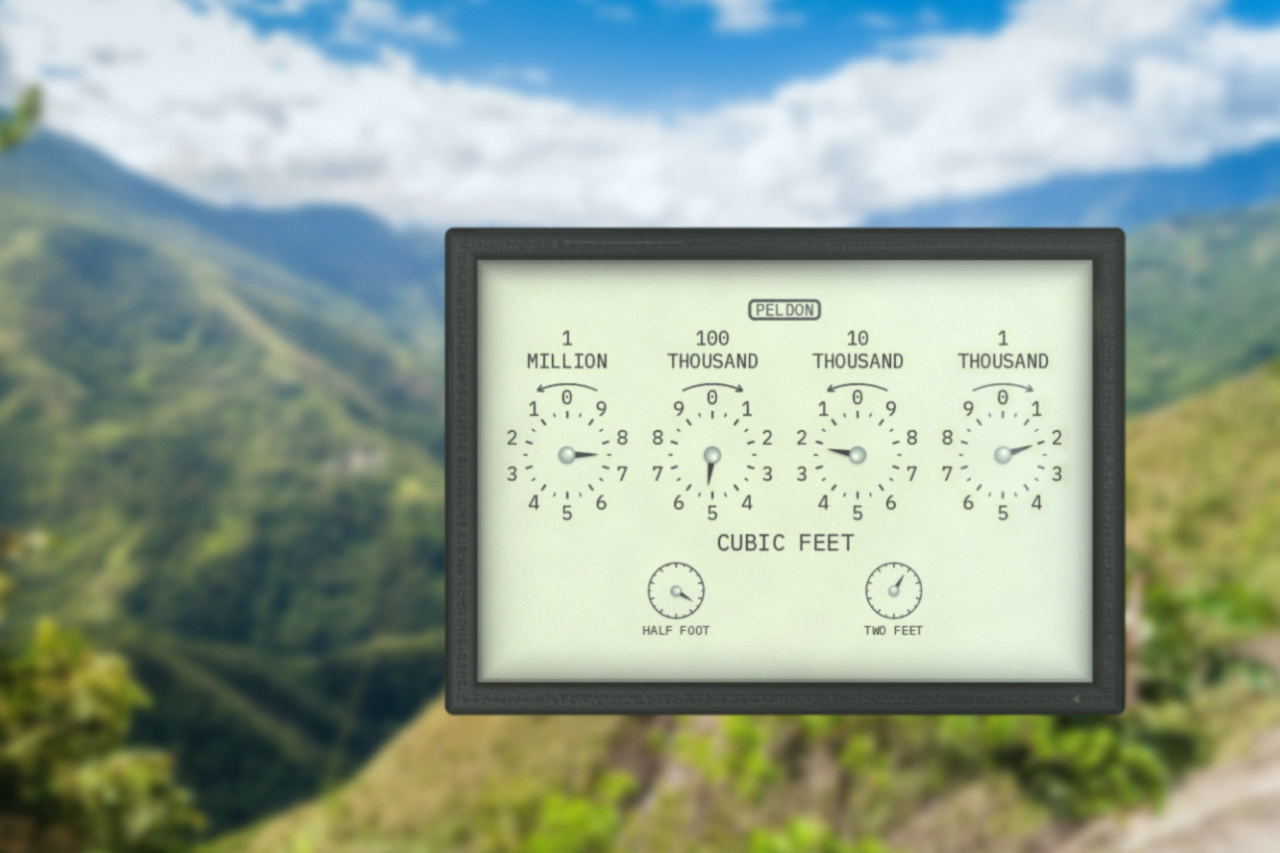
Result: 752200 (ft³)
